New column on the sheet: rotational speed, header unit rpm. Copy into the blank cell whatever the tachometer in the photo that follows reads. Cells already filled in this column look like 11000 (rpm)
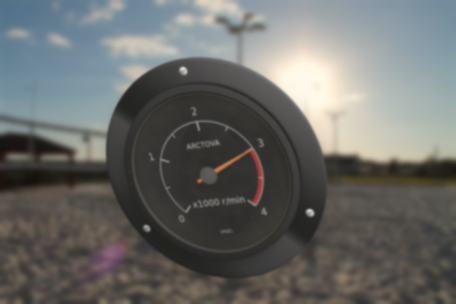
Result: 3000 (rpm)
